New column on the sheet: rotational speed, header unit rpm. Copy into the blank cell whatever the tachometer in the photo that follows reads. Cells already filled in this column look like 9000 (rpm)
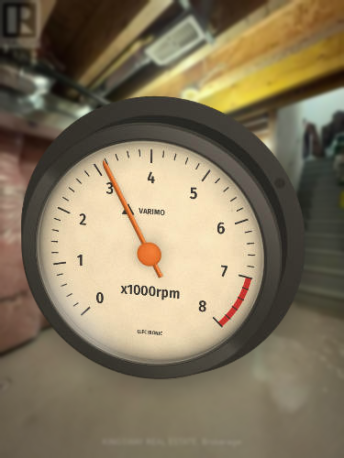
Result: 3200 (rpm)
